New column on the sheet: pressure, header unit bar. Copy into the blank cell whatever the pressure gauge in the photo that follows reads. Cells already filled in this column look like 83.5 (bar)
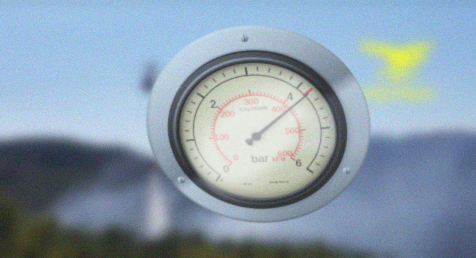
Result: 4.2 (bar)
